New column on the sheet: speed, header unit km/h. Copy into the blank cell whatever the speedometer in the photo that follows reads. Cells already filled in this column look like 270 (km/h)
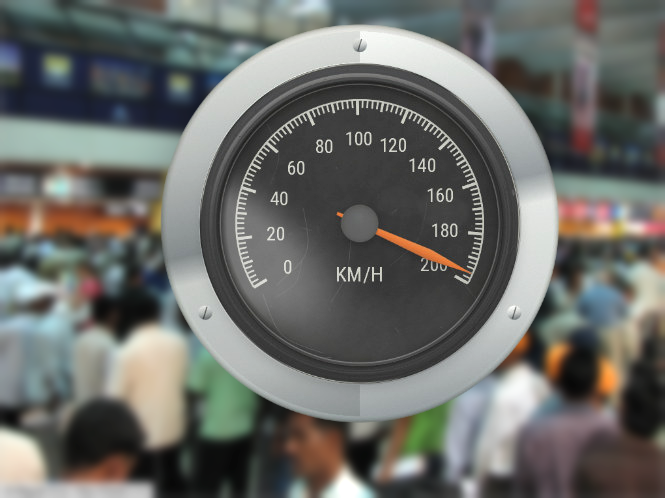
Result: 196 (km/h)
